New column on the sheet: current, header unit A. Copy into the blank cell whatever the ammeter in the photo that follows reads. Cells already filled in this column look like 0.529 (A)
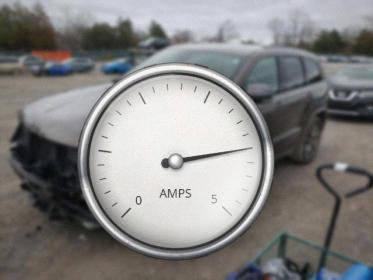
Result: 4 (A)
